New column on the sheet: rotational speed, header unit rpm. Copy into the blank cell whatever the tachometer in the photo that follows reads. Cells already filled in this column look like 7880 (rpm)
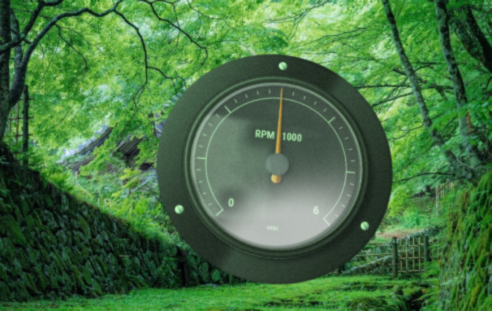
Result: 3000 (rpm)
